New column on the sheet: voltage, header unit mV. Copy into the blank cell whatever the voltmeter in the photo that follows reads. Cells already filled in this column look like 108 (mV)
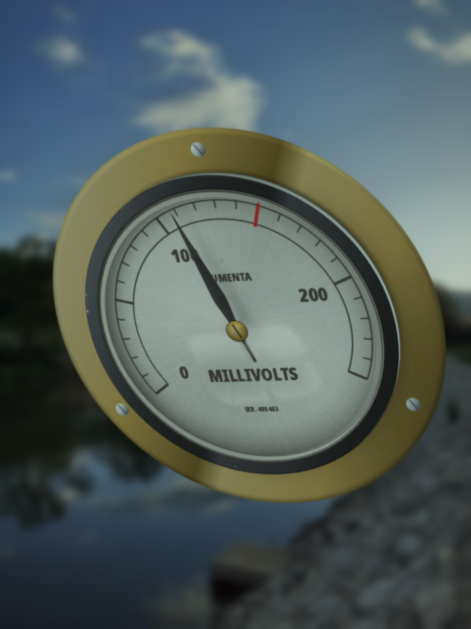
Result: 110 (mV)
